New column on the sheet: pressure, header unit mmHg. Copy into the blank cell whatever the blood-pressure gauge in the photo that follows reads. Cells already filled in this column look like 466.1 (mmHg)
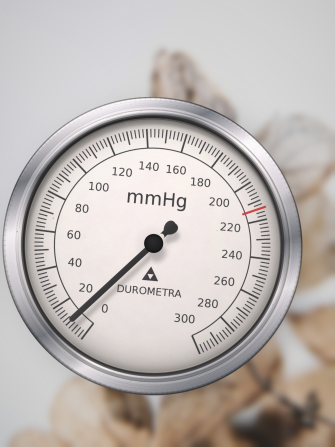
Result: 10 (mmHg)
